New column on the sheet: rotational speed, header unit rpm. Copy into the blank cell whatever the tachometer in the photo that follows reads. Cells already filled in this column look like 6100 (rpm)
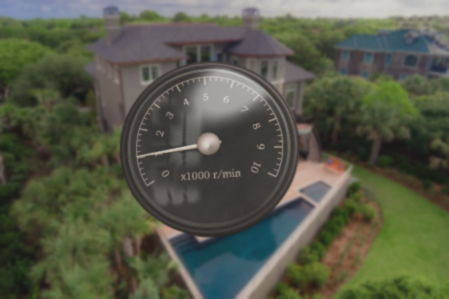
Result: 1000 (rpm)
